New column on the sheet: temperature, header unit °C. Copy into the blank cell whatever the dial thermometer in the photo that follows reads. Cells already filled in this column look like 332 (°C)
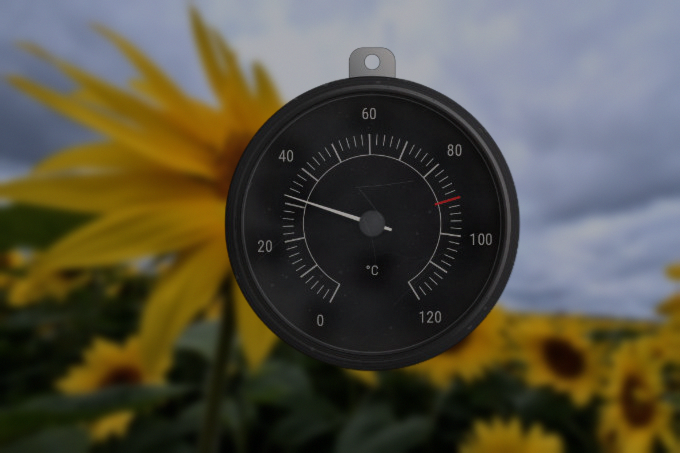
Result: 32 (°C)
